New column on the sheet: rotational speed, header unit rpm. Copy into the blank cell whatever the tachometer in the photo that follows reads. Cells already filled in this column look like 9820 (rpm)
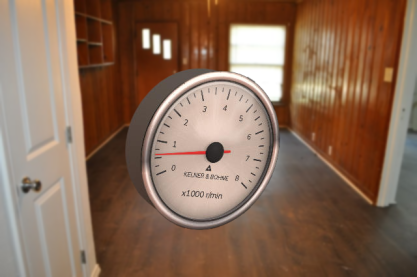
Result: 625 (rpm)
